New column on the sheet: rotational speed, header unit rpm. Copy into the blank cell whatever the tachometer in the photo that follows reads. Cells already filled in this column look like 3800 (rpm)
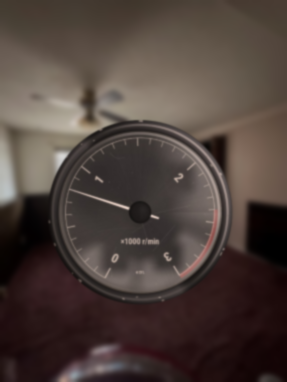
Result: 800 (rpm)
